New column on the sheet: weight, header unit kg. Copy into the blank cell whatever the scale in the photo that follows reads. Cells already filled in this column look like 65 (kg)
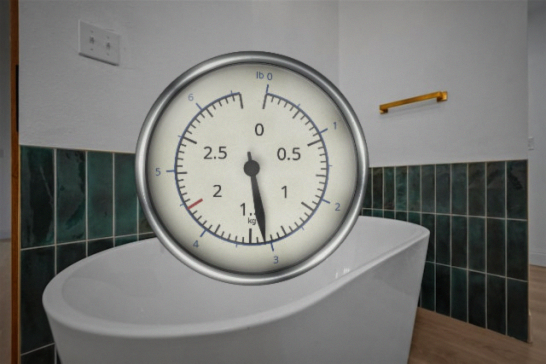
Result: 1.4 (kg)
